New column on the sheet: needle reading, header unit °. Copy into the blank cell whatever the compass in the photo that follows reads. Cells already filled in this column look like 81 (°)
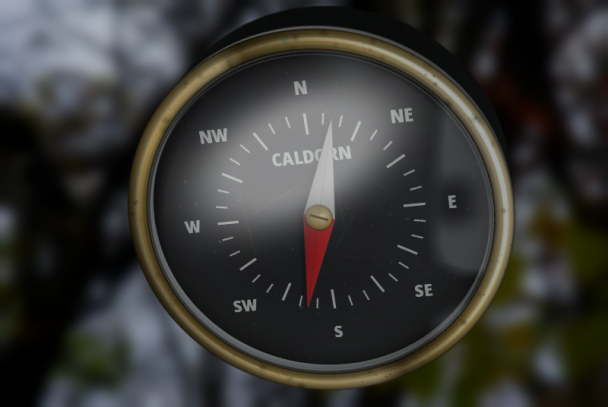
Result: 195 (°)
